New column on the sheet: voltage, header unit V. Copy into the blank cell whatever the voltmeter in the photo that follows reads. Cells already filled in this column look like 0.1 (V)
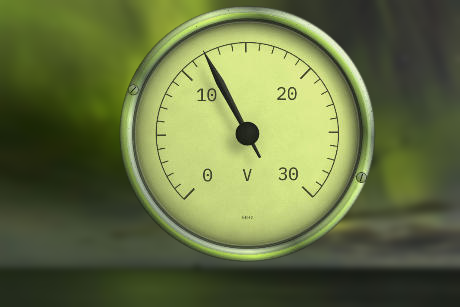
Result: 12 (V)
